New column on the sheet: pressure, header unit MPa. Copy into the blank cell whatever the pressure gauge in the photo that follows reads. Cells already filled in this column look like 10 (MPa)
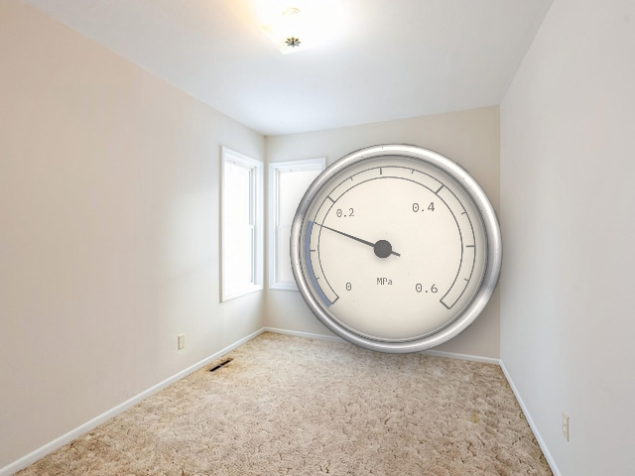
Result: 0.15 (MPa)
